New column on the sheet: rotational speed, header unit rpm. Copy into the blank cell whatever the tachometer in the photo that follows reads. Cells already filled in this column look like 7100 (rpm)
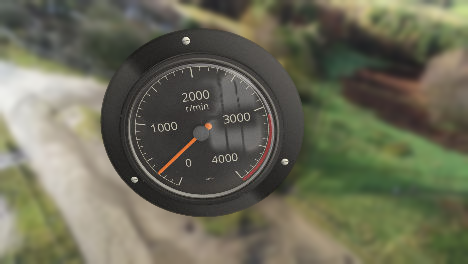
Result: 300 (rpm)
